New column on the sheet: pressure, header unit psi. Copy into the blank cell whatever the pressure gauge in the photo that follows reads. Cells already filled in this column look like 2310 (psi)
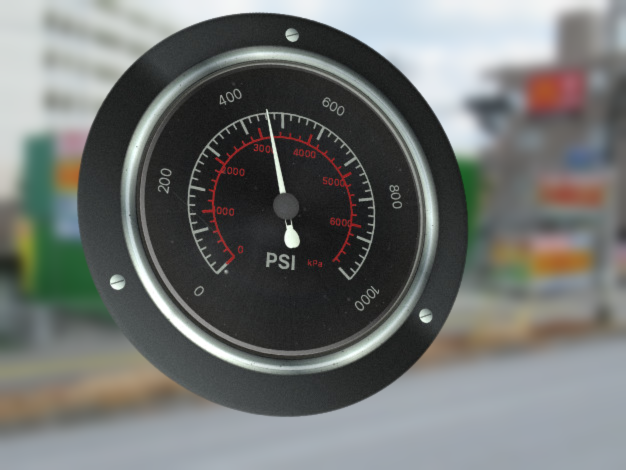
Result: 460 (psi)
